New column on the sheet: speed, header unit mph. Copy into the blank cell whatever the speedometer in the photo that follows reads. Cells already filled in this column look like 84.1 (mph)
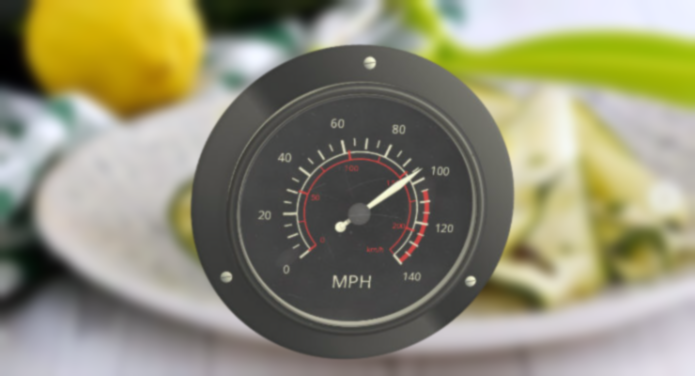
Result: 95 (mph)
